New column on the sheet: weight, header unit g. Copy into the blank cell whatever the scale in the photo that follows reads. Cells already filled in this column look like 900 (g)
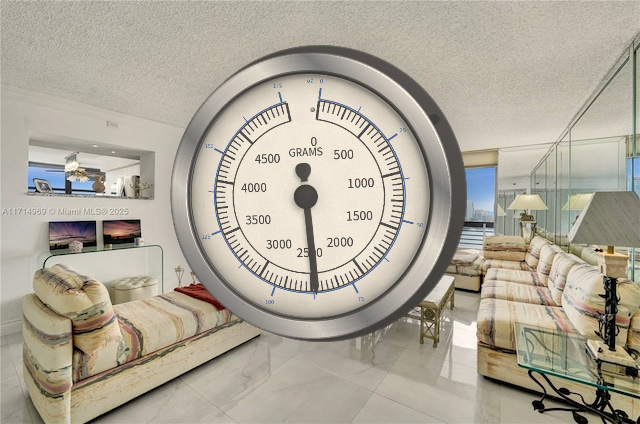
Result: 2450 (g)
